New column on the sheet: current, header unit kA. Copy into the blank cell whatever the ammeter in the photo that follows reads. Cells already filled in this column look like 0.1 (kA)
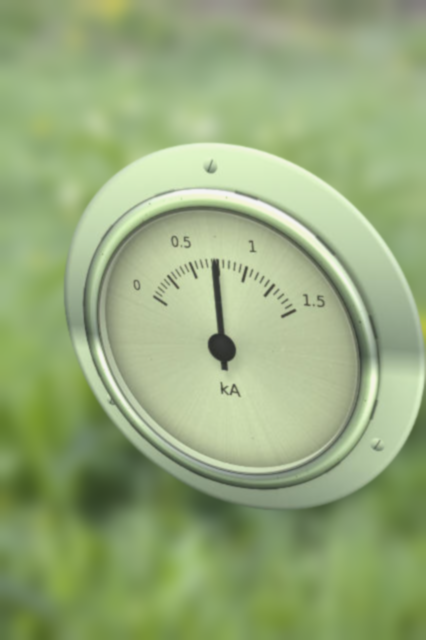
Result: 0.75 (kA)
